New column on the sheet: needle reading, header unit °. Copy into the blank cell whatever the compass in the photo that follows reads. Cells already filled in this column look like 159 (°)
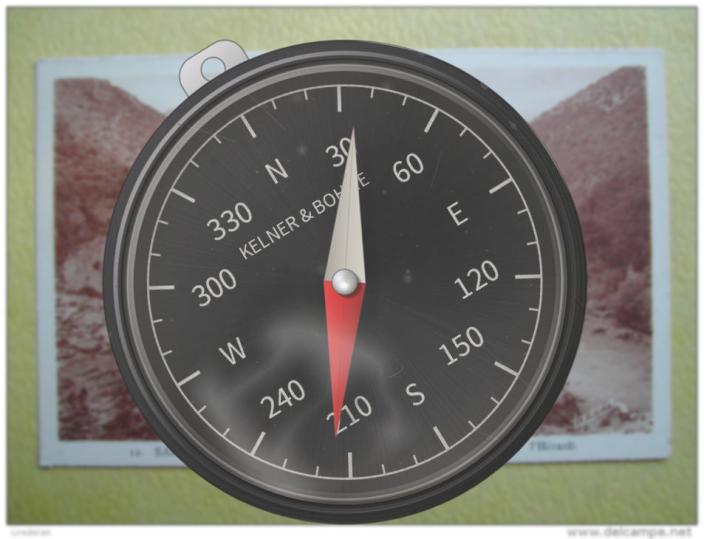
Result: 215 (°)
